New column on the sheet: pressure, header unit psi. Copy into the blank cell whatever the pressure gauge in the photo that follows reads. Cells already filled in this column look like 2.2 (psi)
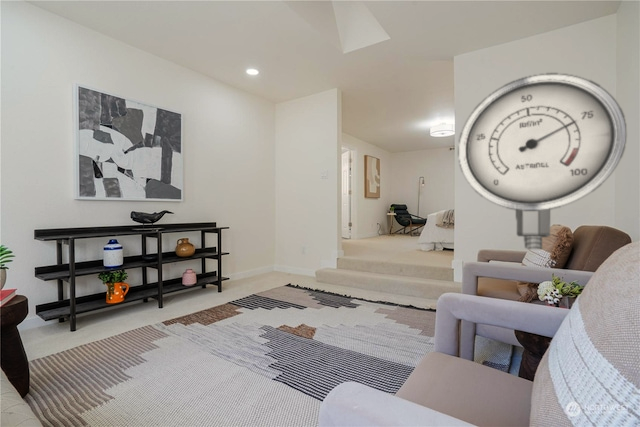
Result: 75 (psi)
